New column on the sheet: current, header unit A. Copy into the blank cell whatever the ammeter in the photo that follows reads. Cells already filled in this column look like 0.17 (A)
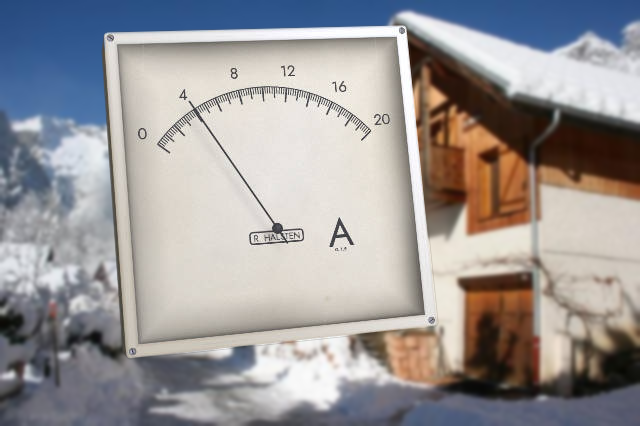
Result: 4 (A)
